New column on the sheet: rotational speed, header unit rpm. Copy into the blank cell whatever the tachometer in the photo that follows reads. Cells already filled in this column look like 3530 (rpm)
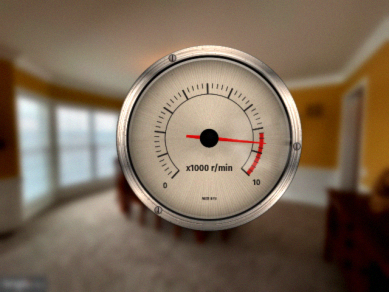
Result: 8600 (rpm)
